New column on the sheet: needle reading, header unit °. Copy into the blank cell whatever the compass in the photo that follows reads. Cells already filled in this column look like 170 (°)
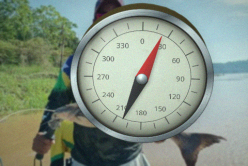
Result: 22.5 (°)
